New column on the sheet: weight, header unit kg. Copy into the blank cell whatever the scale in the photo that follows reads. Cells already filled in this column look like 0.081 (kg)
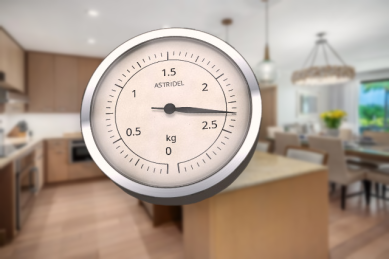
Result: 2.35 (kg)
